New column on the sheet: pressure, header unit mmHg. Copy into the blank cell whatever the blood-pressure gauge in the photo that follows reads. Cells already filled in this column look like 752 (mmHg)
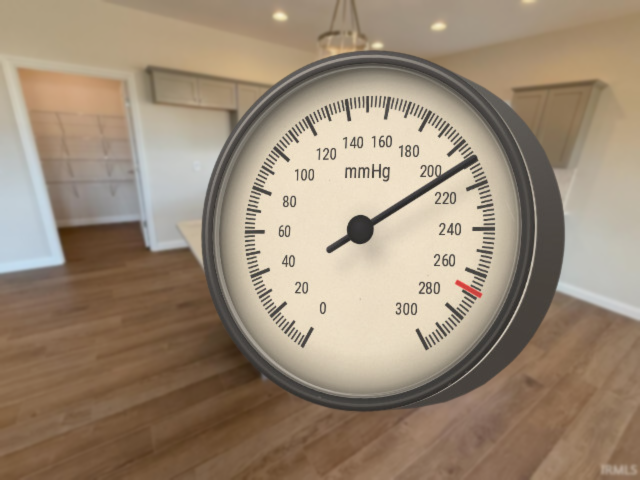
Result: 210 (mmHg)
